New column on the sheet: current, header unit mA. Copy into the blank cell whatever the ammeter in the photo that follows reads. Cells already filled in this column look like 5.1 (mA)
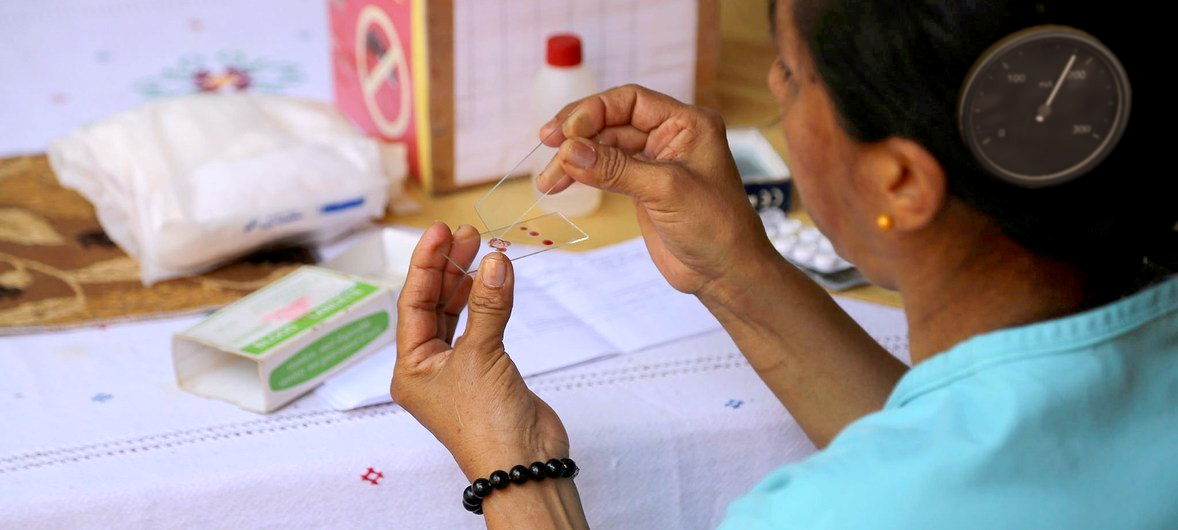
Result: 180 (mA)
